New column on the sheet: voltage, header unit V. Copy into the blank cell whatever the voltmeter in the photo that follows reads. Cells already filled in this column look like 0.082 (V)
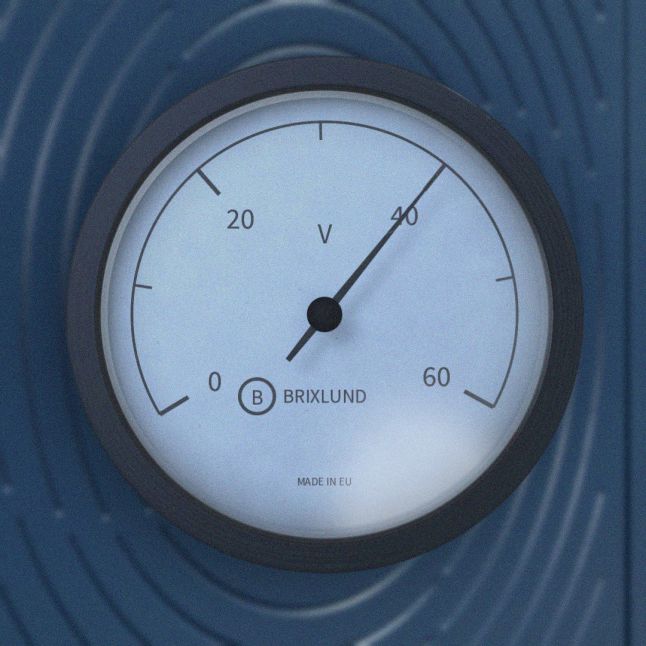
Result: 40 (V)
